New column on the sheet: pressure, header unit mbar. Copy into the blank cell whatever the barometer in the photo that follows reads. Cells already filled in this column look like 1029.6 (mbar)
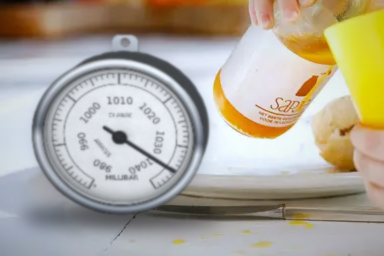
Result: 1035 (mbar)
